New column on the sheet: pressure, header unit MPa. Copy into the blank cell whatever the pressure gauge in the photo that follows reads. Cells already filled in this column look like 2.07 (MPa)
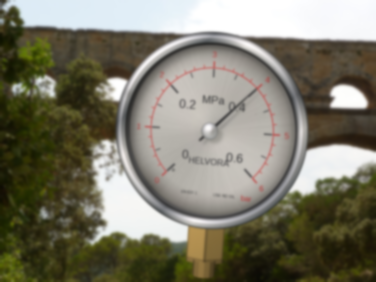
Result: 0.4 (MPa)
